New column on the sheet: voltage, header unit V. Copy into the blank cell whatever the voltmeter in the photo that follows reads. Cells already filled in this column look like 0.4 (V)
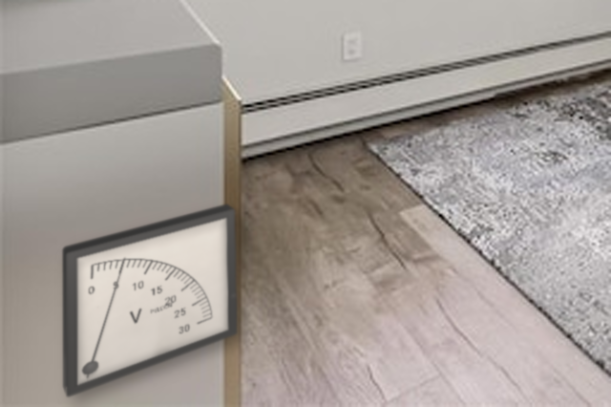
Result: 5 (V)
